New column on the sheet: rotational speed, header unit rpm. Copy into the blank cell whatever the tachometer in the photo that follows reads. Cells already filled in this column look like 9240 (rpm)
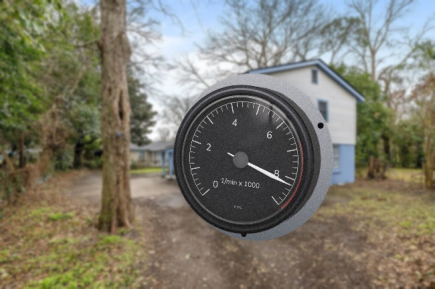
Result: 8200 (rpm)
